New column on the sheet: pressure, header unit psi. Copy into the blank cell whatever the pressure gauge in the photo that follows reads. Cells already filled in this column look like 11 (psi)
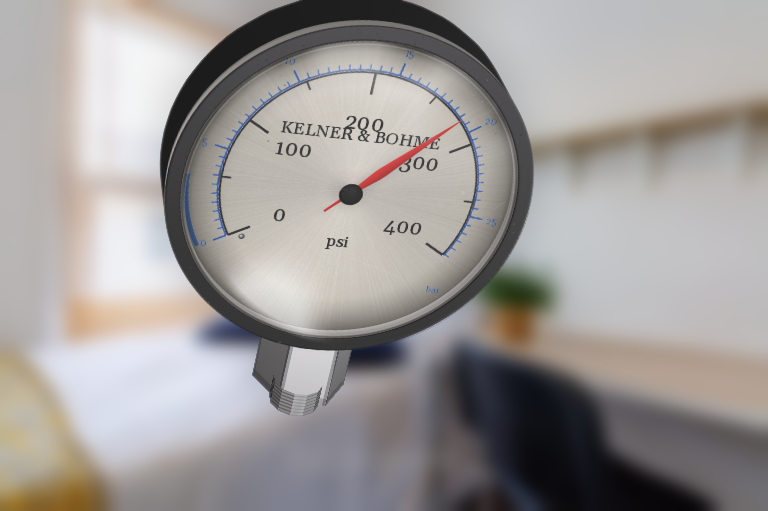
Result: 275 (psi)
